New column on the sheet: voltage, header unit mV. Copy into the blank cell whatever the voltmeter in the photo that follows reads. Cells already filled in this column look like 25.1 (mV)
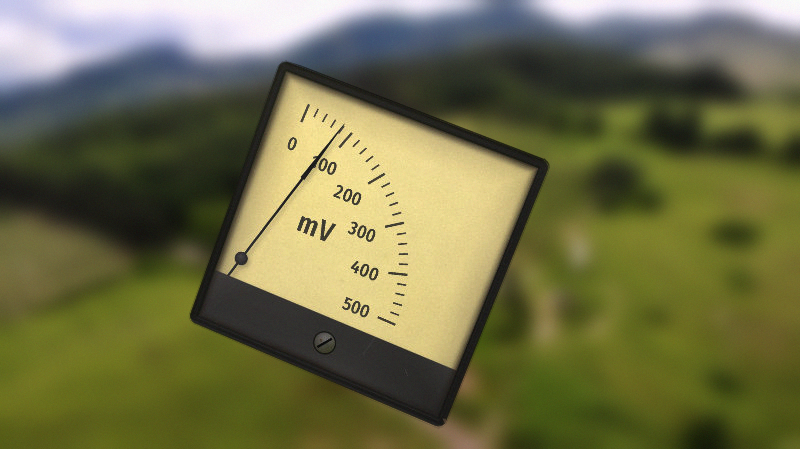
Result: 80 (mV)
